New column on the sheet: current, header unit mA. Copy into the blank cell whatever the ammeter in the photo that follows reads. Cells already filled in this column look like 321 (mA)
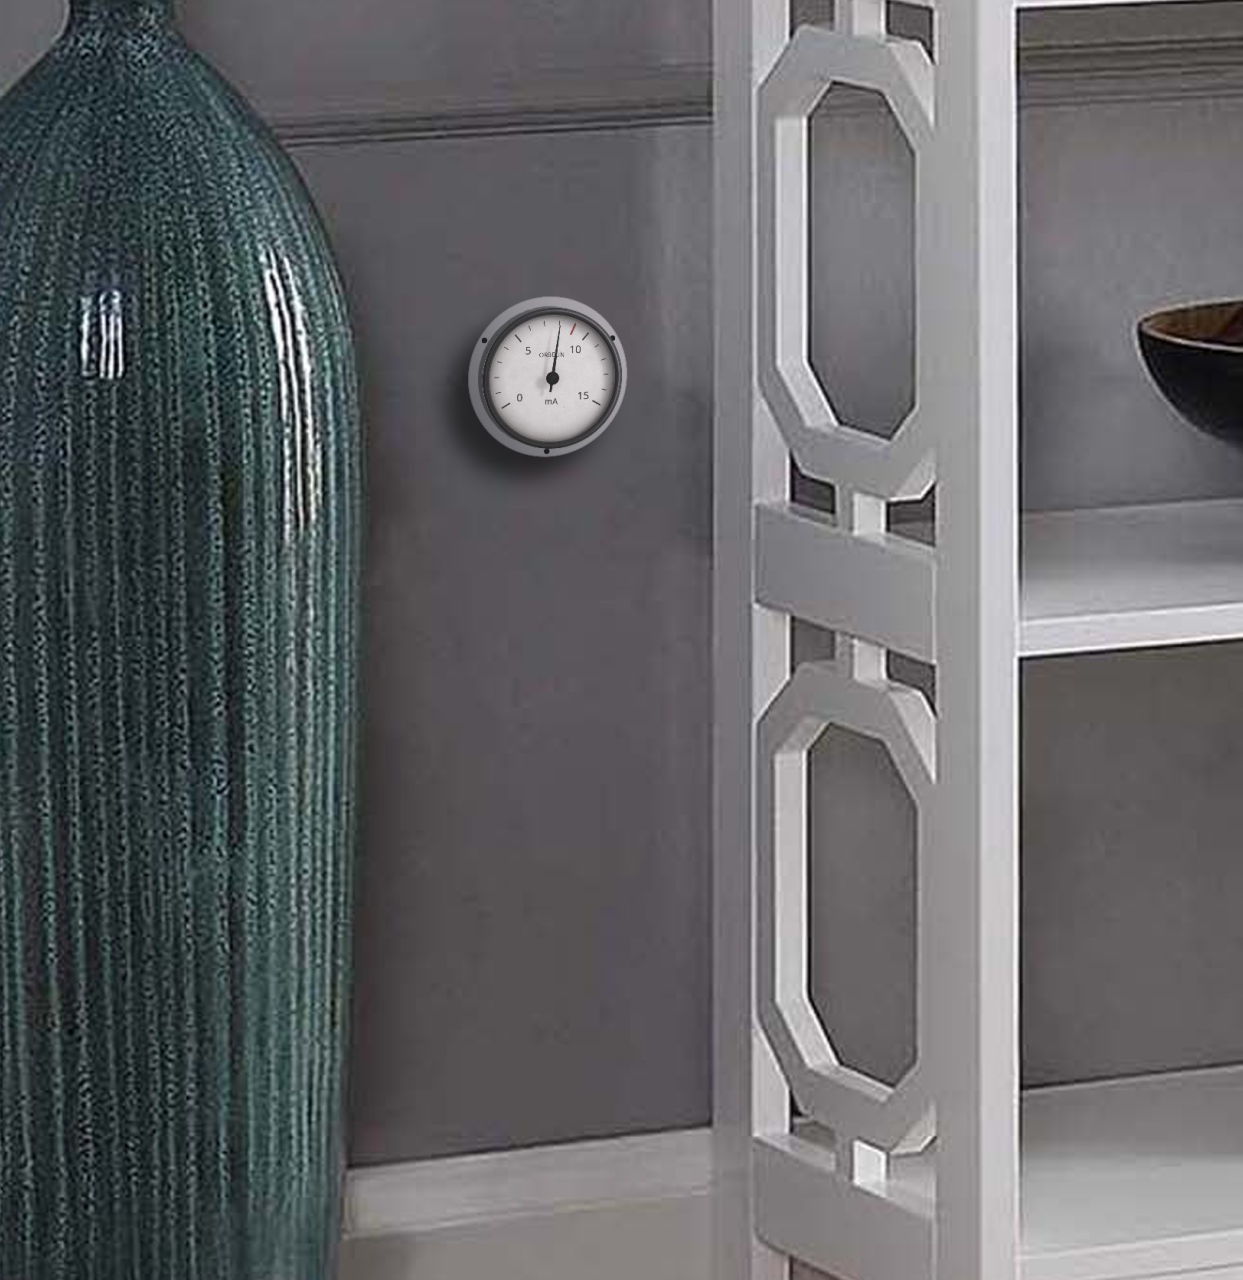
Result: 8 (mA)
